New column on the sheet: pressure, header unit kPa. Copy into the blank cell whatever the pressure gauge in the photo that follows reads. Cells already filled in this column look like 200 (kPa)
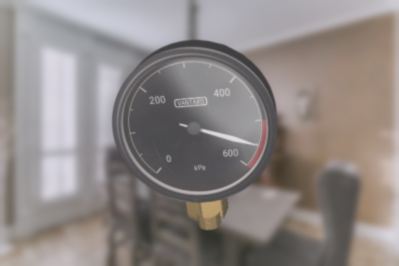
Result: 550 (kPa)
